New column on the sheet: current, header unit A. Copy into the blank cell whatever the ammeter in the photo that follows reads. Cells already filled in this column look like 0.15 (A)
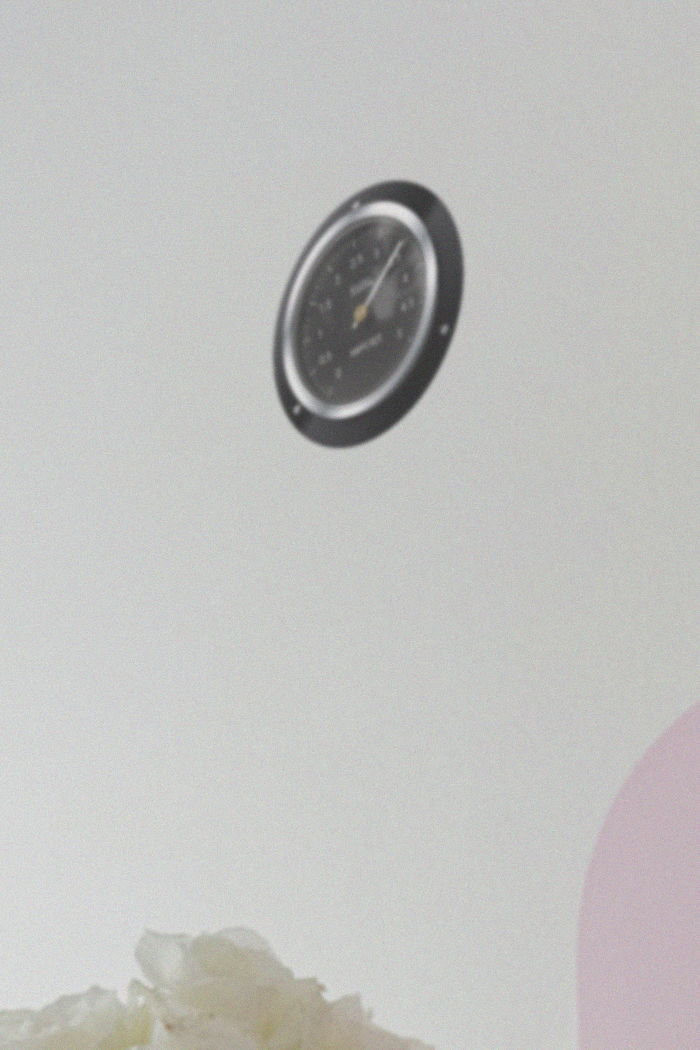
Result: 3.5 (A)
